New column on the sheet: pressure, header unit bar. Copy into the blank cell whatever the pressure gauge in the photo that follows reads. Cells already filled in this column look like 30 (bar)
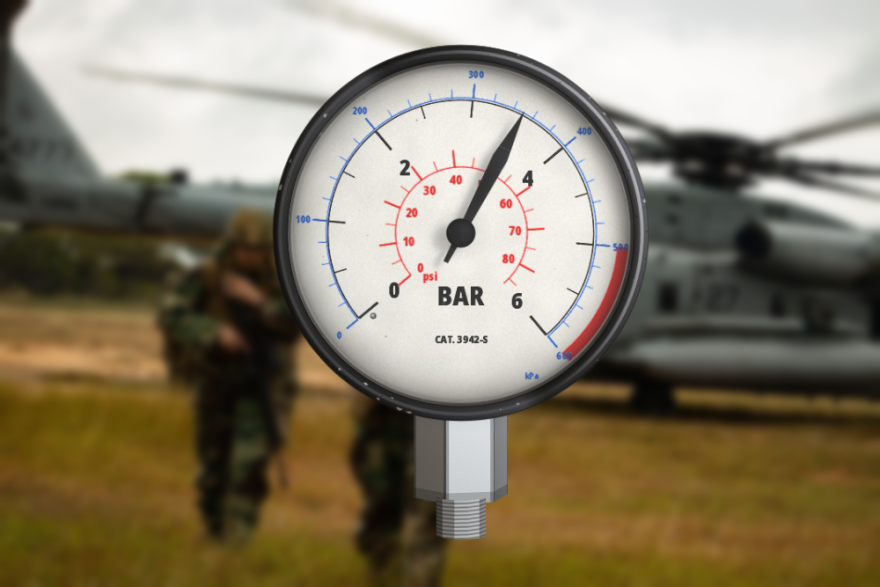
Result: 3.5 (bar)
